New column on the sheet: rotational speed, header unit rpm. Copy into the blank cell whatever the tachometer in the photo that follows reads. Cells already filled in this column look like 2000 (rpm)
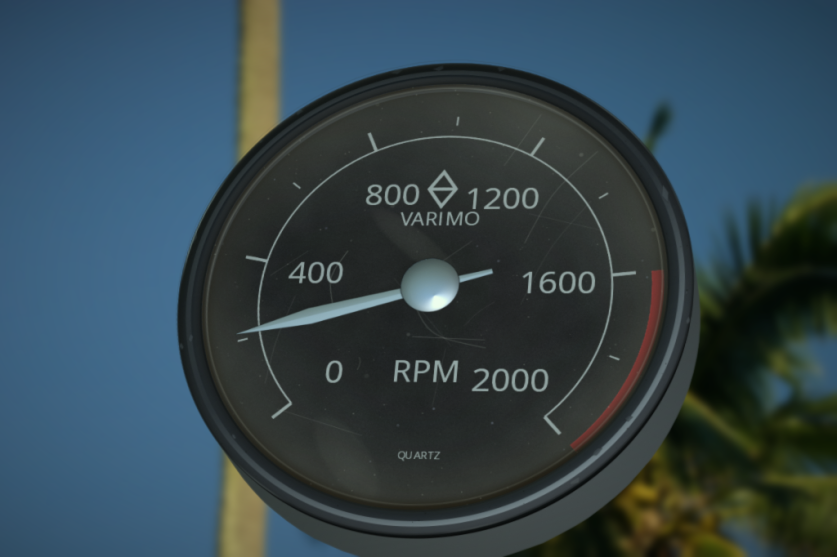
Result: 200 (rpm)
